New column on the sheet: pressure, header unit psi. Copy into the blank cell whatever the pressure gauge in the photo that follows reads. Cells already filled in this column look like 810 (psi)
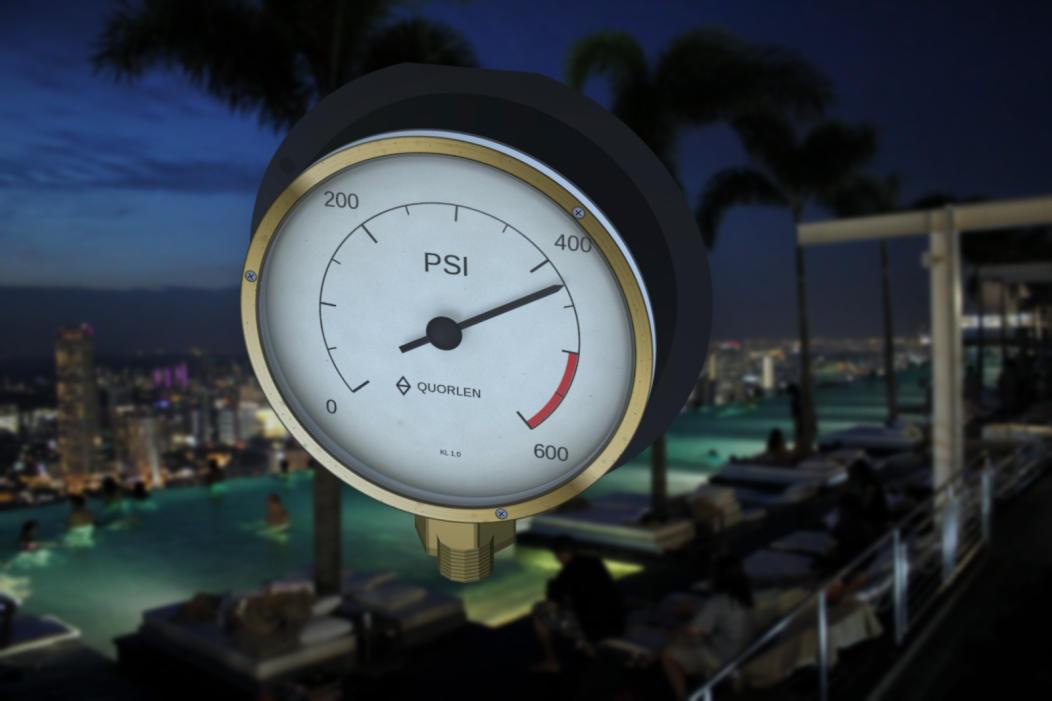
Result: 425 (psi)
